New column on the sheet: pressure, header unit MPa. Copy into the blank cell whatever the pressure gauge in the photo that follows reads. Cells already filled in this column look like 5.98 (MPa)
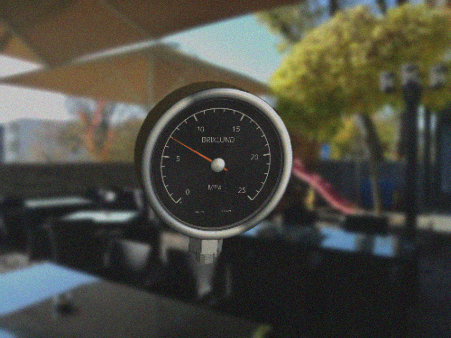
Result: 7 (MPa)
